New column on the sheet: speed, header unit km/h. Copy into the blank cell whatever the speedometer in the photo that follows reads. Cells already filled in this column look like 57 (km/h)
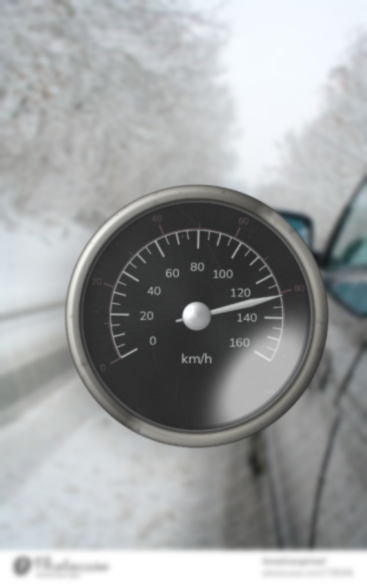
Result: 130 (km/h)
